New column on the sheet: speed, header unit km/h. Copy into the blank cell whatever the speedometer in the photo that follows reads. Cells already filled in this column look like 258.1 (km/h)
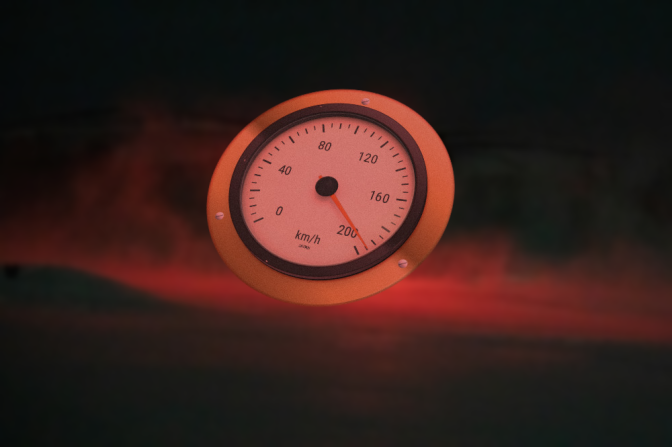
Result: 195 (km/h)
